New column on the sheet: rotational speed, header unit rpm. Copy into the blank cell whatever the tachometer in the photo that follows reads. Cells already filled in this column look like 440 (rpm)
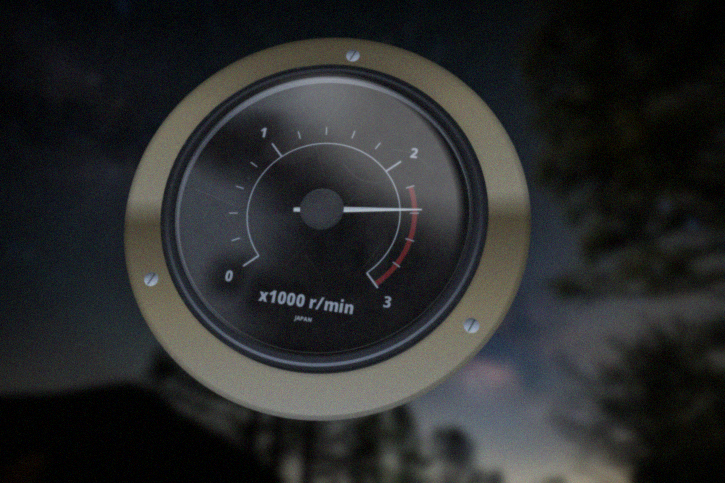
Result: 2400 (rpm)
